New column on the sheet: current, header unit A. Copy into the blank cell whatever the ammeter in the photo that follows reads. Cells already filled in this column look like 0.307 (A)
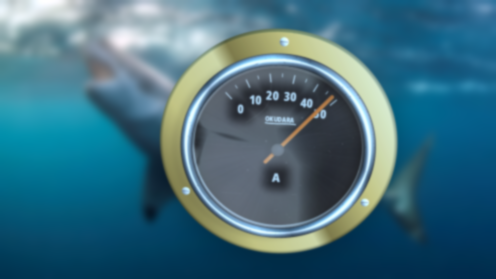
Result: 47.5 (A)
